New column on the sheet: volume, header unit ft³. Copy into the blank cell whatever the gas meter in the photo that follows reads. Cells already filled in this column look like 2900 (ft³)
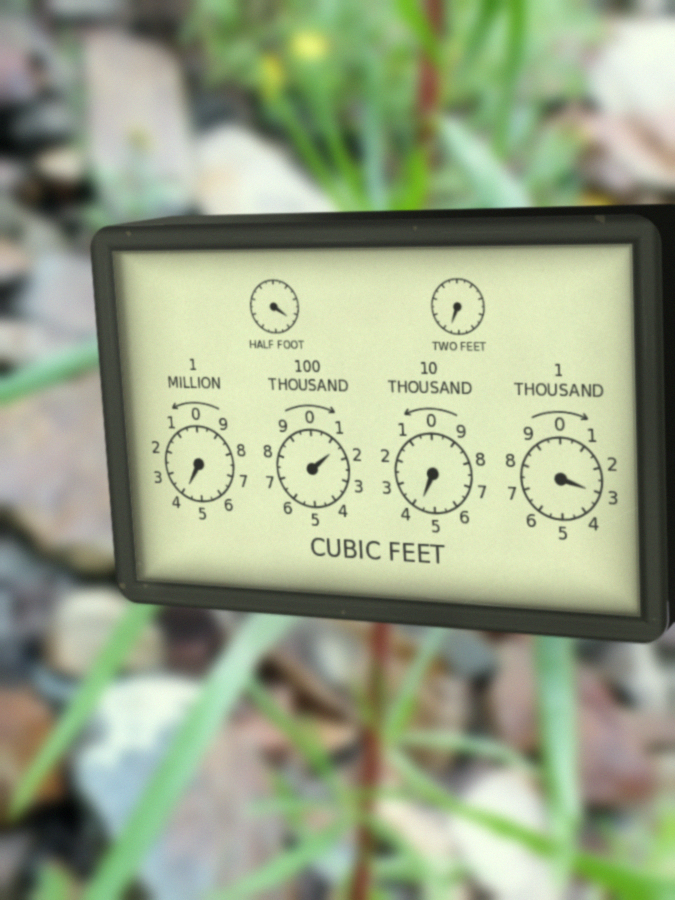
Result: 414300 (ft³)
